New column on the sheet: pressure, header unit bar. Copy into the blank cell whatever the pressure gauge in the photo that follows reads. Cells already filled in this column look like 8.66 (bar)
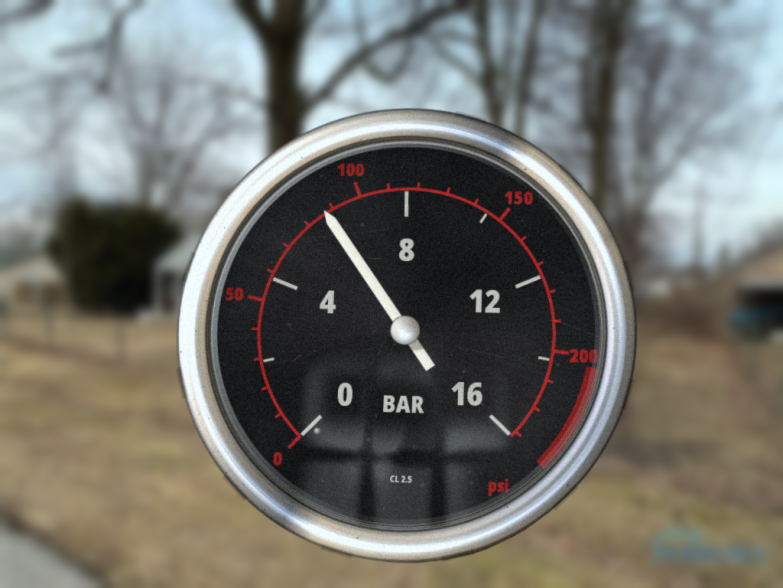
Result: 6 (bar)
